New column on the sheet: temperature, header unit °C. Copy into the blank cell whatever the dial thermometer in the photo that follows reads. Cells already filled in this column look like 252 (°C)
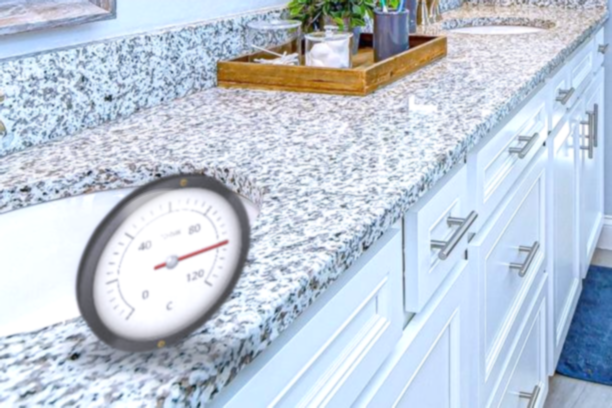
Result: 100 (°C)
